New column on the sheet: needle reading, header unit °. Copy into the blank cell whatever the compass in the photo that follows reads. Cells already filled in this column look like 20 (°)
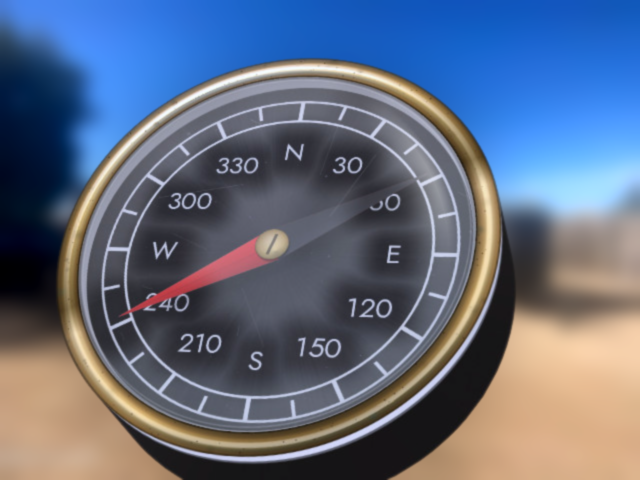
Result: 240 (°)
